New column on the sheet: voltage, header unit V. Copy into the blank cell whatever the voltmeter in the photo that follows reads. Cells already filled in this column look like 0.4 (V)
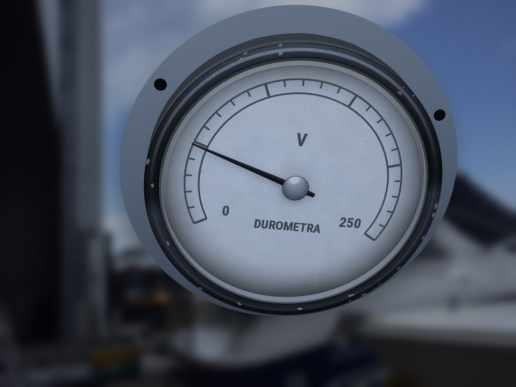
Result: 50 (V)
